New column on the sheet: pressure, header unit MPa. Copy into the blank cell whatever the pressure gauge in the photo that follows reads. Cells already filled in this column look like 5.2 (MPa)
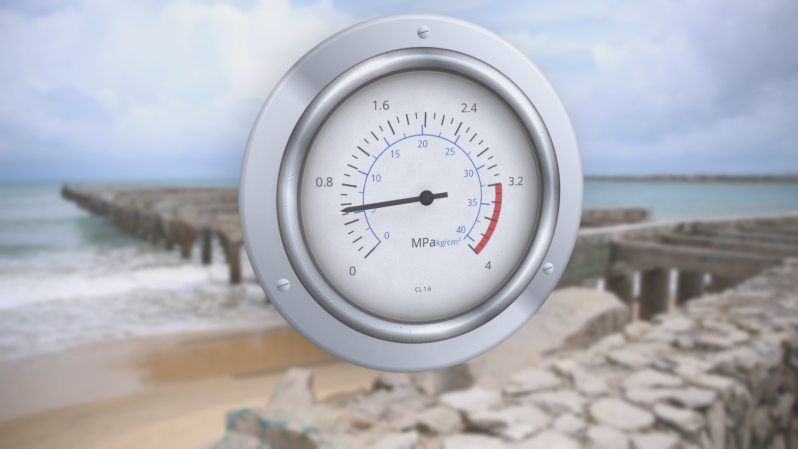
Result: 0.55 (MPa)
